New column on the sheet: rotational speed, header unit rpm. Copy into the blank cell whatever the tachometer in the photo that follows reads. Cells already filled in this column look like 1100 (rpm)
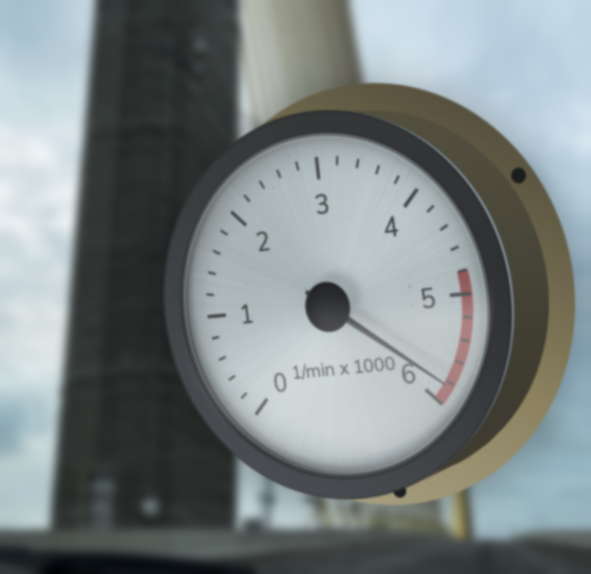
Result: 5800 (rpm)
